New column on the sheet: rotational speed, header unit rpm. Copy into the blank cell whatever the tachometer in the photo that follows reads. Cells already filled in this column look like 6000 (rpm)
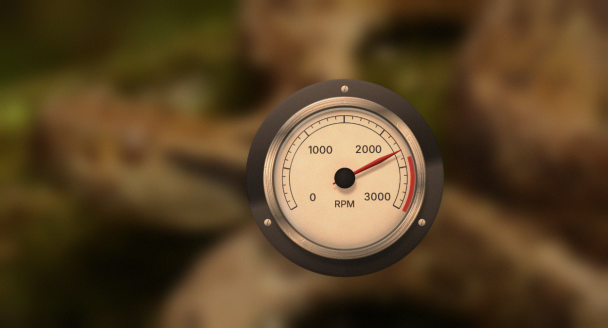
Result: 2300 (rpm)
